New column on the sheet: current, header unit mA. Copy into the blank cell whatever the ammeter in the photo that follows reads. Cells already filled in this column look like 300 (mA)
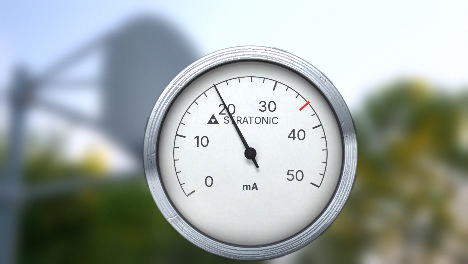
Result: 20 (mA)
